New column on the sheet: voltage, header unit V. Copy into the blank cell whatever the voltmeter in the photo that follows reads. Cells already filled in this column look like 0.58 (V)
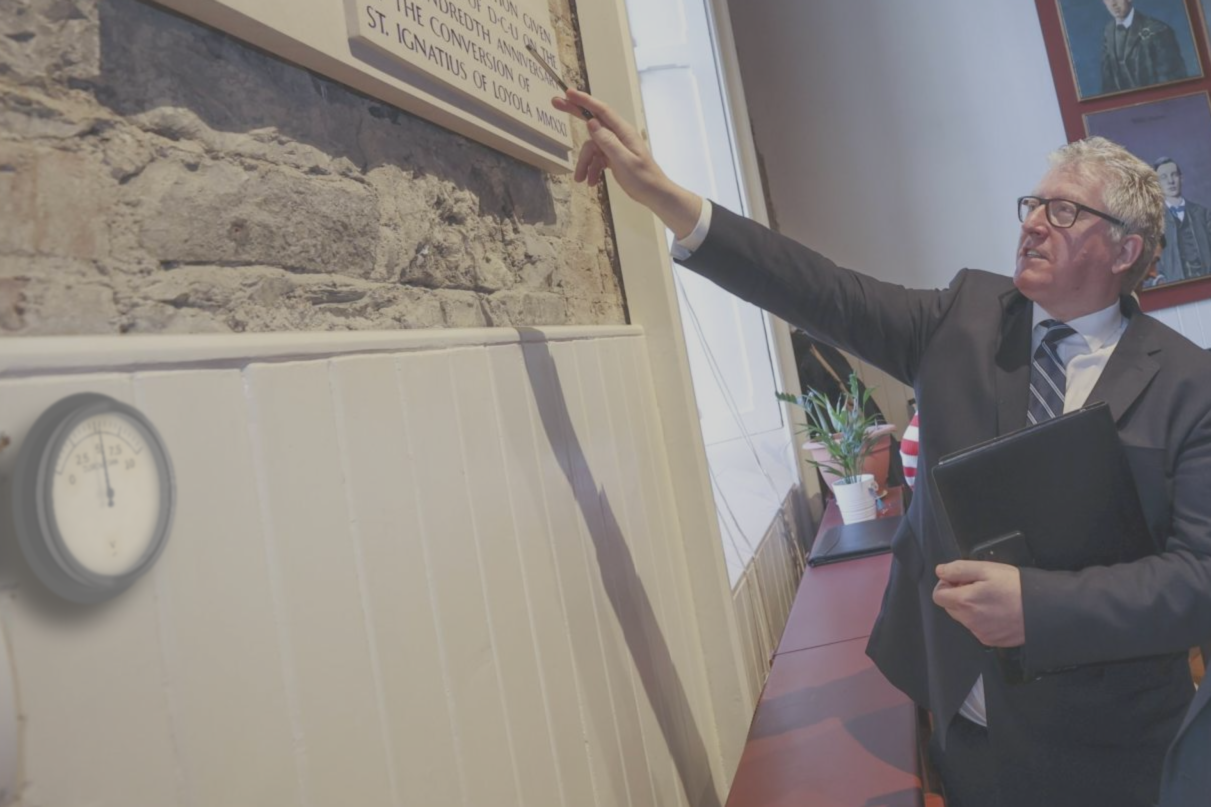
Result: 5 (V)
